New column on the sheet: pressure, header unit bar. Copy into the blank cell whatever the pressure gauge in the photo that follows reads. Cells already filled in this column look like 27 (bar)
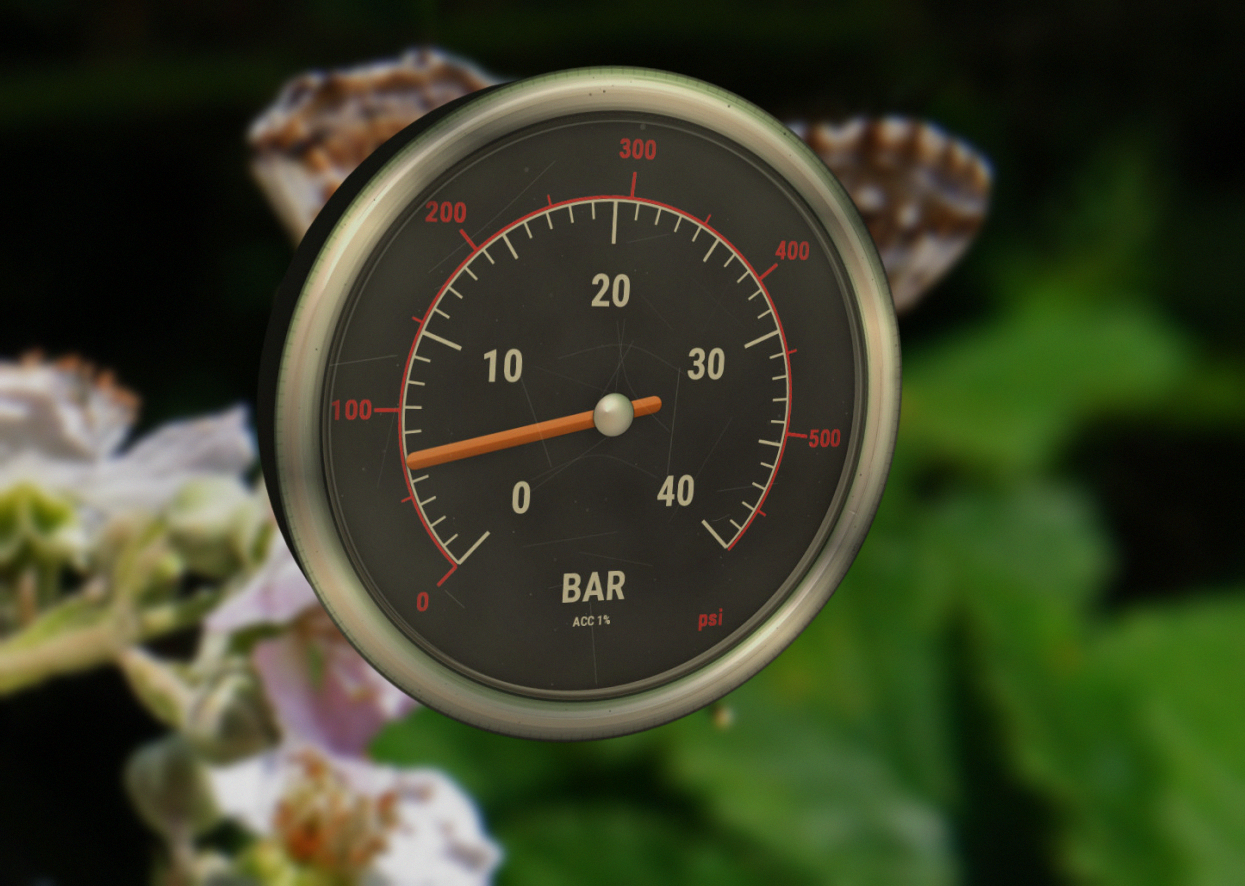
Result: 5 (bar)
